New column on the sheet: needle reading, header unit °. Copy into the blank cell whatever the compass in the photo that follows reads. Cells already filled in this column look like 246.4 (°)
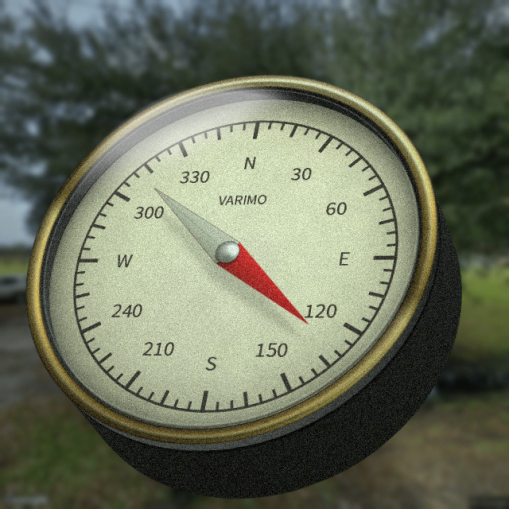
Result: 130 (°)
